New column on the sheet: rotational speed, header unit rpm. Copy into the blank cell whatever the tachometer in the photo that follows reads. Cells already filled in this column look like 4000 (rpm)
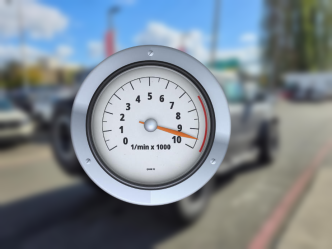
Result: 9500 (rpm)
